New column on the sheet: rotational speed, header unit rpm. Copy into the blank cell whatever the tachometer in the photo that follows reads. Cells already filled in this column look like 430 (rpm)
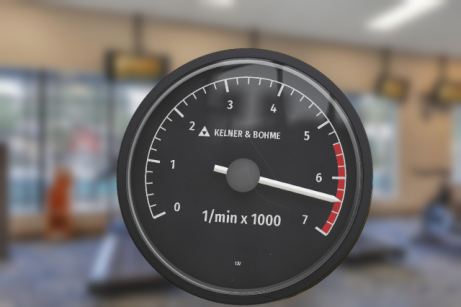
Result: 6400 (rpm)
